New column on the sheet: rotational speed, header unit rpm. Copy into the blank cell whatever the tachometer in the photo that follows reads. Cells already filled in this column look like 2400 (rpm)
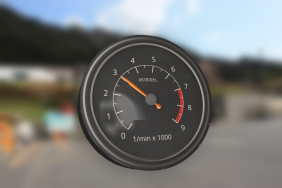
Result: 3000 (rpm)
